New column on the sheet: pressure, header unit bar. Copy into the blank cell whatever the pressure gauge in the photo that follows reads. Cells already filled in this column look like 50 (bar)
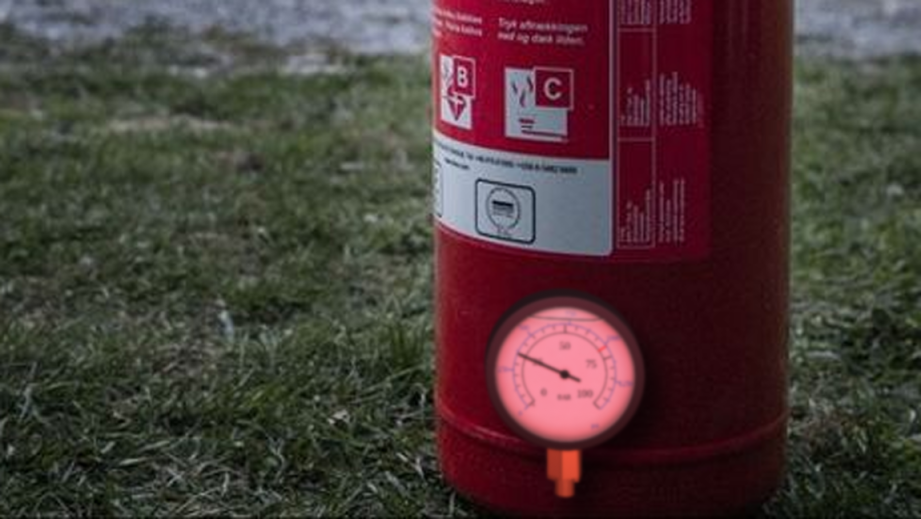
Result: 25 (bar)
